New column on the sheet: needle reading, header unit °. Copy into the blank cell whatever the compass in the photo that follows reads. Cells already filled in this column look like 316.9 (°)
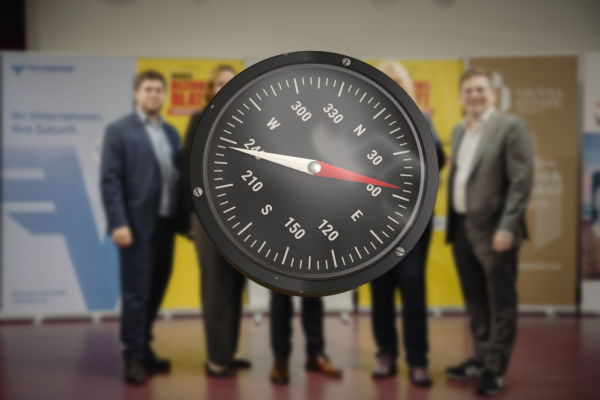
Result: 55 (°)
